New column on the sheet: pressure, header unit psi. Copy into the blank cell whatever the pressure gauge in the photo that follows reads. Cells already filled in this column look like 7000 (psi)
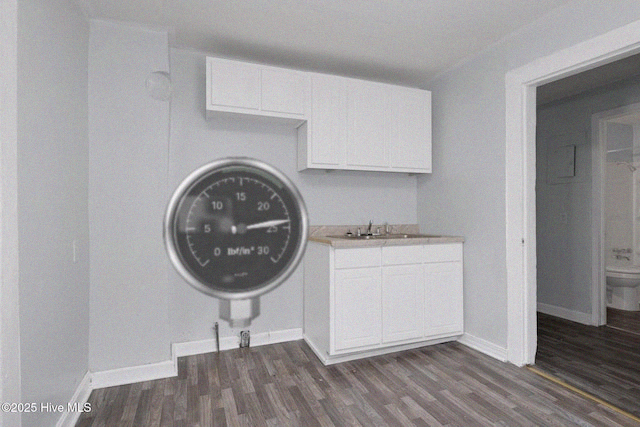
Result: 24 (psi)
